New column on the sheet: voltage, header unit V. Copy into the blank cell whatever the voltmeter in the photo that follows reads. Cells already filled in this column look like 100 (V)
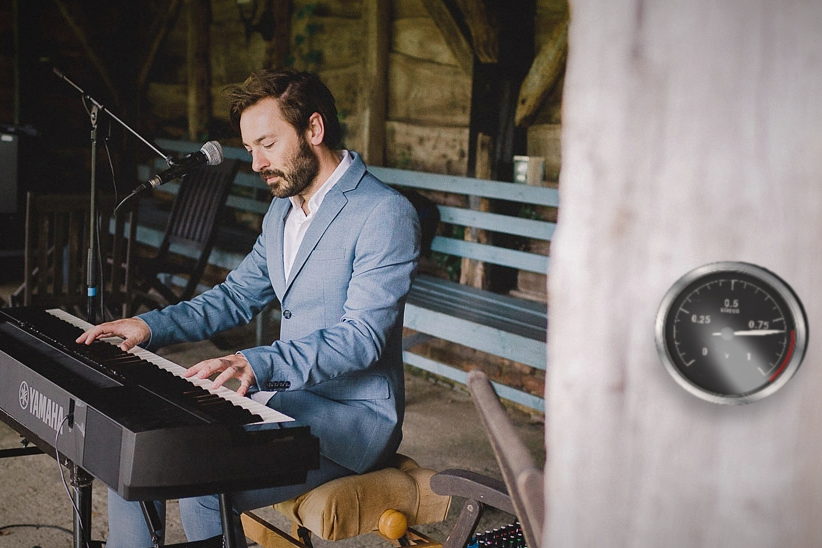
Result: 0.8 (V)
